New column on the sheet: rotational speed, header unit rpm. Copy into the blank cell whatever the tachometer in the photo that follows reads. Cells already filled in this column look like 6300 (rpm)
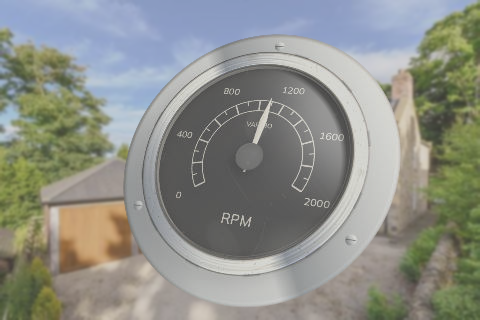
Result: 1100 (rpm)
